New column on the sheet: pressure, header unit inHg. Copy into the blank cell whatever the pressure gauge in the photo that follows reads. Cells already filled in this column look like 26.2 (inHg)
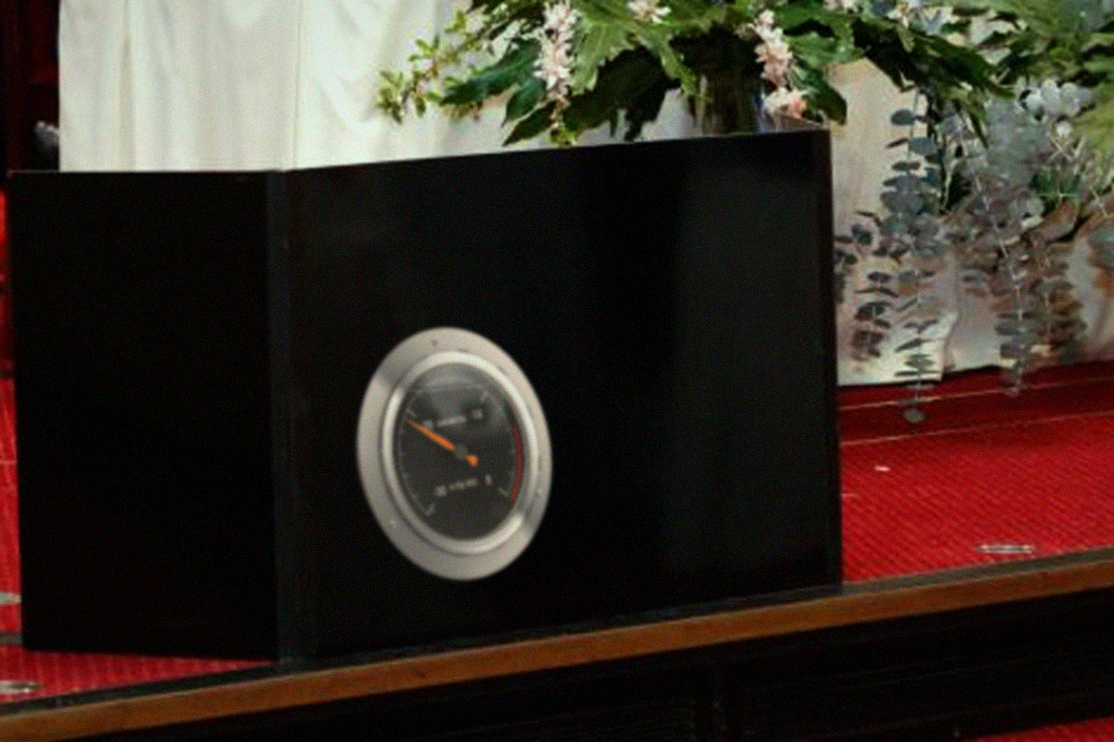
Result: -21 (inHg)
